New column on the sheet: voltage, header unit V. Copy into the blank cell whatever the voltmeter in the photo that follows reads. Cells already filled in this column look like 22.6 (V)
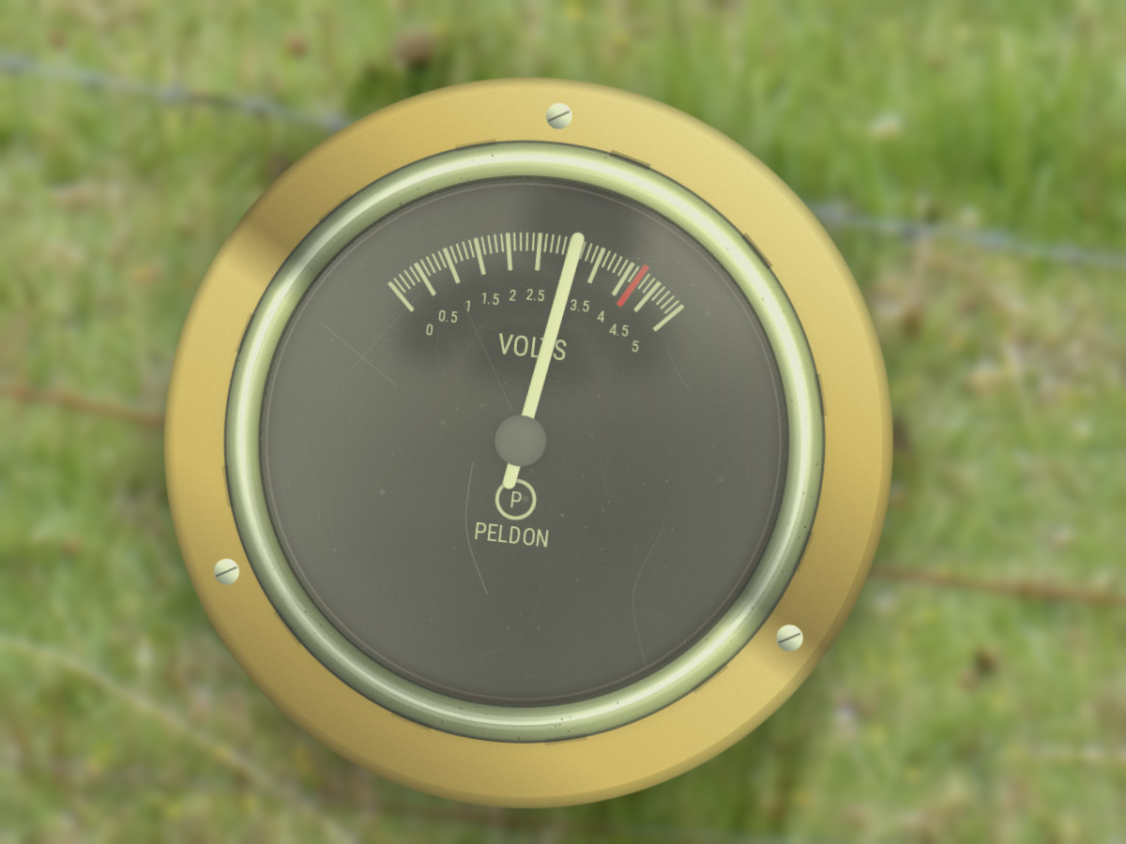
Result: 3.1 (V)
